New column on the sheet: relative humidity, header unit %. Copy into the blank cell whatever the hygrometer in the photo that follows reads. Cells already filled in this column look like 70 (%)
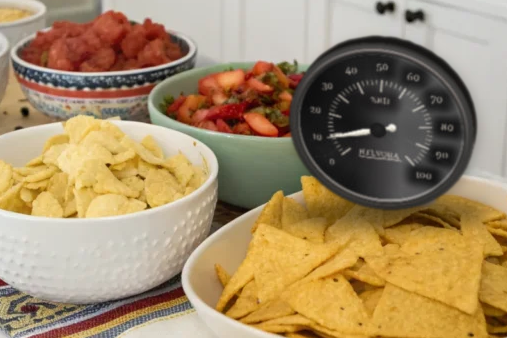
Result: 10 (%)
